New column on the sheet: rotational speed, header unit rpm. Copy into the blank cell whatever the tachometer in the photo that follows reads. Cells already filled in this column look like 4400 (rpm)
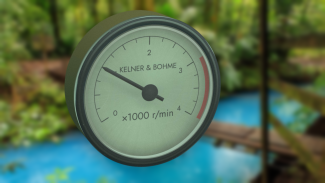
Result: 1000 (rpm)
